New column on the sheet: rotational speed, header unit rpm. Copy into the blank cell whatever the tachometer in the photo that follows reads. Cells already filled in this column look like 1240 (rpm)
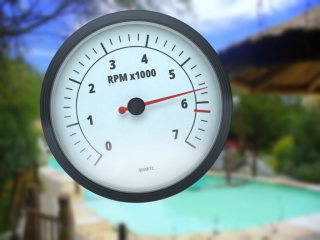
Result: 5700 (rpm)
